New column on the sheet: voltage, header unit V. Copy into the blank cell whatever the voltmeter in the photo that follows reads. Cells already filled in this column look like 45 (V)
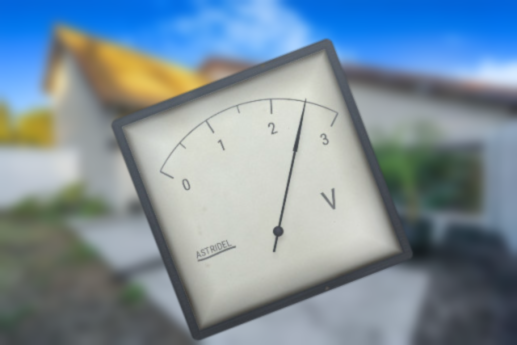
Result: 2.5 (V)
